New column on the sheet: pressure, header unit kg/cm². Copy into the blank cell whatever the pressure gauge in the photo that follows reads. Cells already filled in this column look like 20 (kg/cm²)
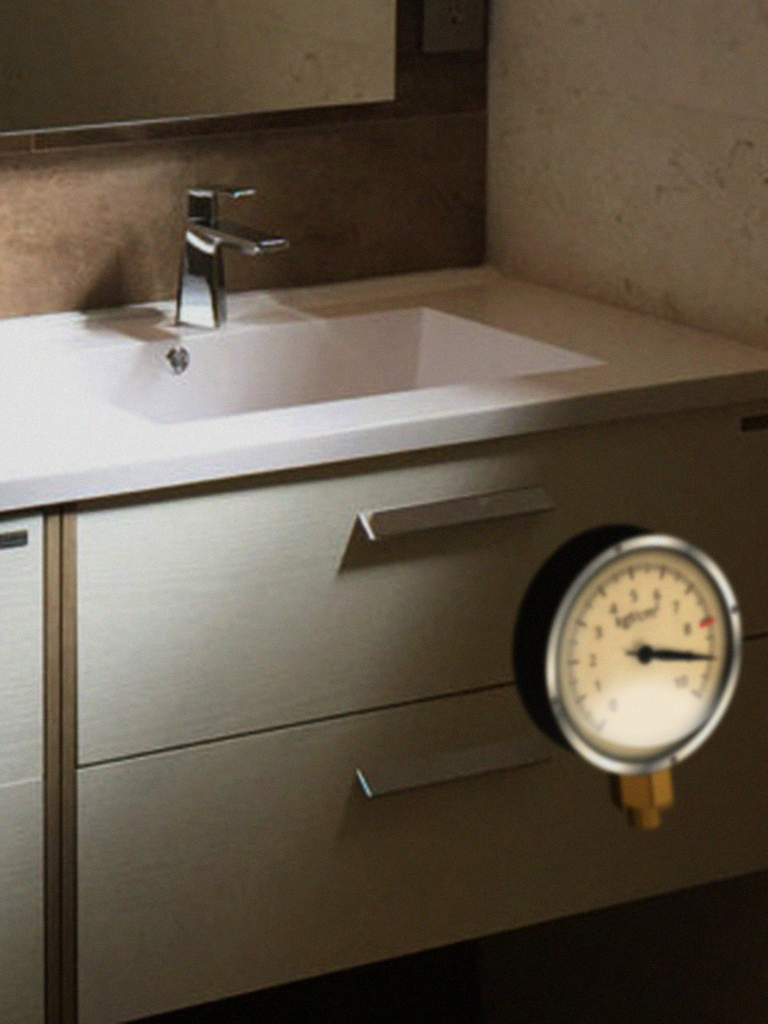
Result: 9 (kg/cm²)
